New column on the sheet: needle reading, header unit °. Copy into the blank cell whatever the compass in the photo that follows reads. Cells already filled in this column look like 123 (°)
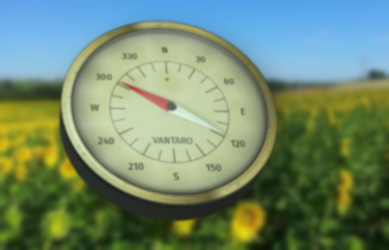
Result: 300 (°)
